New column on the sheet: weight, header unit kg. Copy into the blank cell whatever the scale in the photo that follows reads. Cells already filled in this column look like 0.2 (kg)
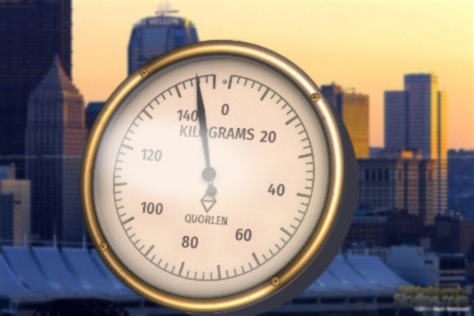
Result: 146 (kg)
